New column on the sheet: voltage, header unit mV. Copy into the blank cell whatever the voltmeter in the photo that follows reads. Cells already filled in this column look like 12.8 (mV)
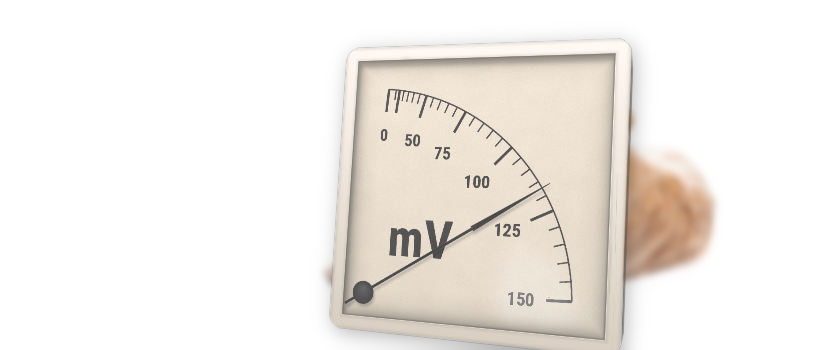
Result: 117.5 (mV)
